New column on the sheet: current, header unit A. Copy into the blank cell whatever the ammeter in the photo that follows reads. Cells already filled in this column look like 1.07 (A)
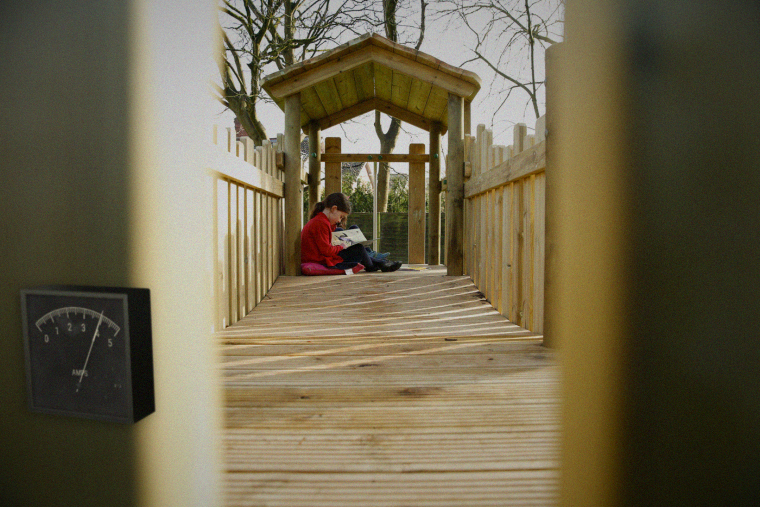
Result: 4 (A)
